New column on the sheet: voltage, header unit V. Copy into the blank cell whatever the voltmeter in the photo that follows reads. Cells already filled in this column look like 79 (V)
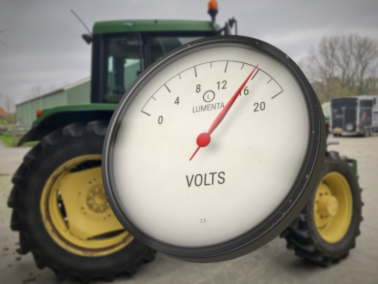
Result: 16 (V)
